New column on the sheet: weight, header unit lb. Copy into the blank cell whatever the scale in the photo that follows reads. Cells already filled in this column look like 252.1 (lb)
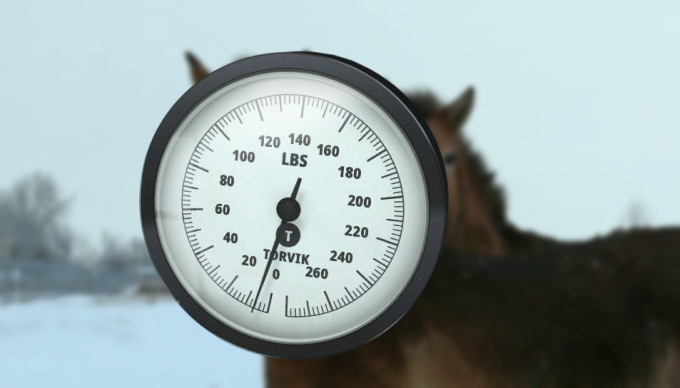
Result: 6 (lb)
